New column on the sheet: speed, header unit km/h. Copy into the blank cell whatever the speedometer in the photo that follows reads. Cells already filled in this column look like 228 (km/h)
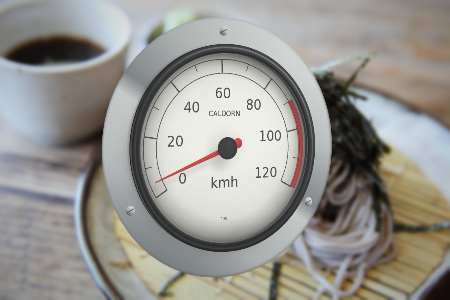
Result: 5 (km/h)
